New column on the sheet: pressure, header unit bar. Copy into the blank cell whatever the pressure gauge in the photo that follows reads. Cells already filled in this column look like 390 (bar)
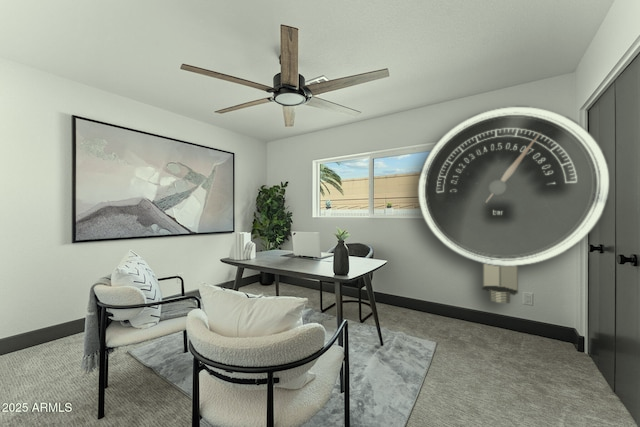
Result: 0.7 (bar)
